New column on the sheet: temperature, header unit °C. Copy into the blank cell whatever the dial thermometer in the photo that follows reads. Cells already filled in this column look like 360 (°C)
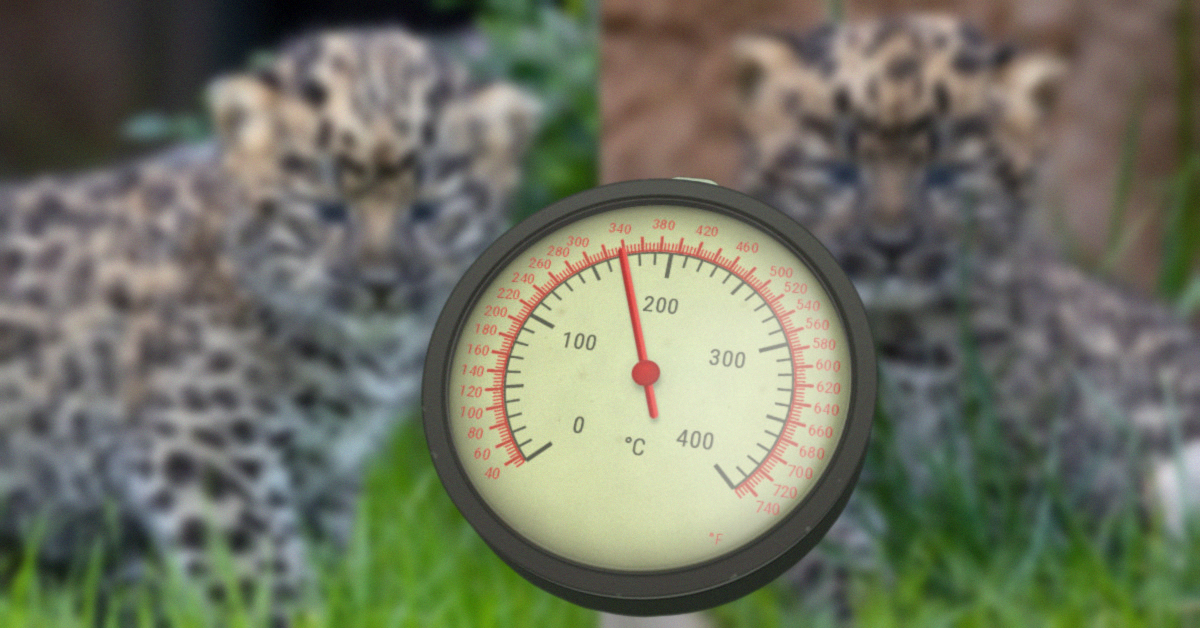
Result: 170 (°C)
